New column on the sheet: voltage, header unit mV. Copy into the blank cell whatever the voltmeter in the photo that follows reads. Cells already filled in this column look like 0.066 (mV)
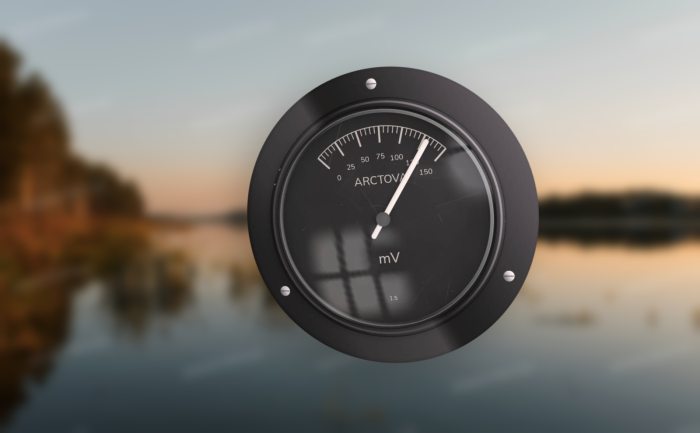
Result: 130 (mV)
